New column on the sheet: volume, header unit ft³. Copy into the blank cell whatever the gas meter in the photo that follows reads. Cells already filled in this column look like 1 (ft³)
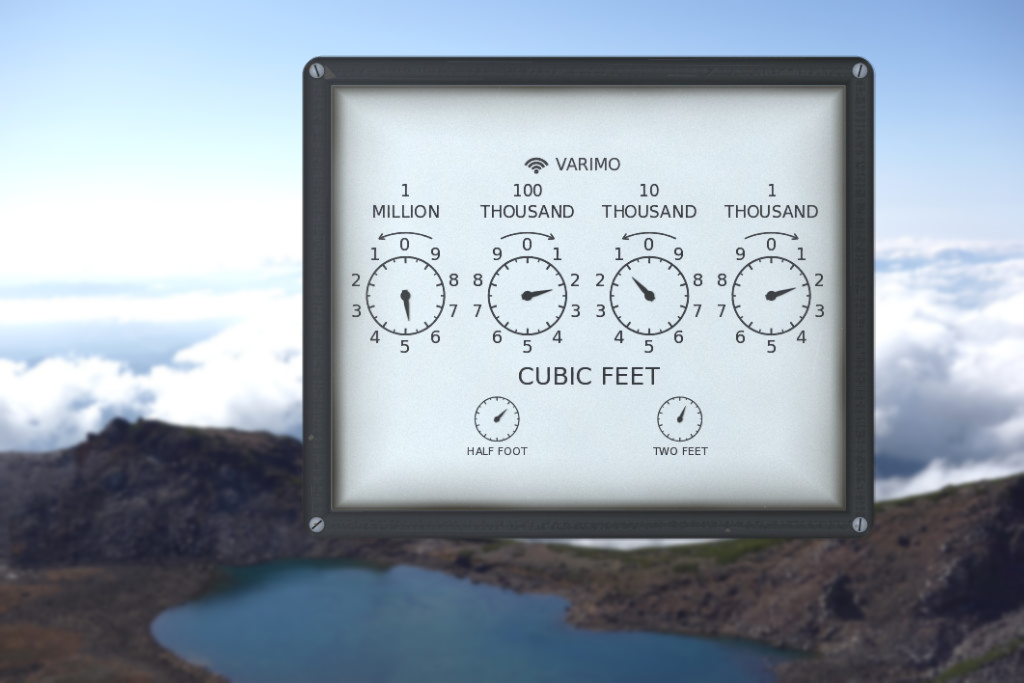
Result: 521200 (ft³)
